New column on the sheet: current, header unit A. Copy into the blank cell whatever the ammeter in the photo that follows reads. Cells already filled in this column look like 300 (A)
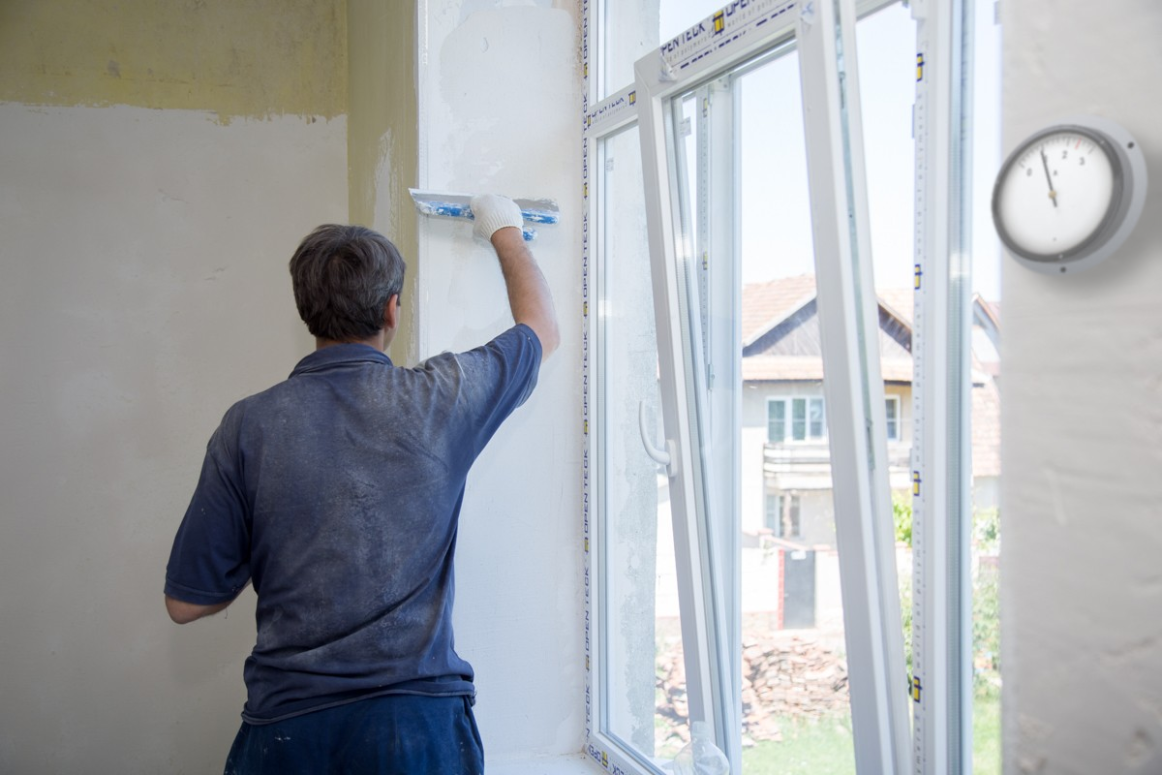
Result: 1 (A)
